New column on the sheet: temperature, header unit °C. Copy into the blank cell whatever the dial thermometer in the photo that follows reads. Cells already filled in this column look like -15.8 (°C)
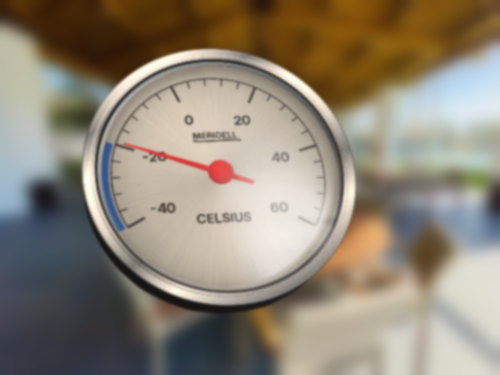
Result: -20 (°C)
